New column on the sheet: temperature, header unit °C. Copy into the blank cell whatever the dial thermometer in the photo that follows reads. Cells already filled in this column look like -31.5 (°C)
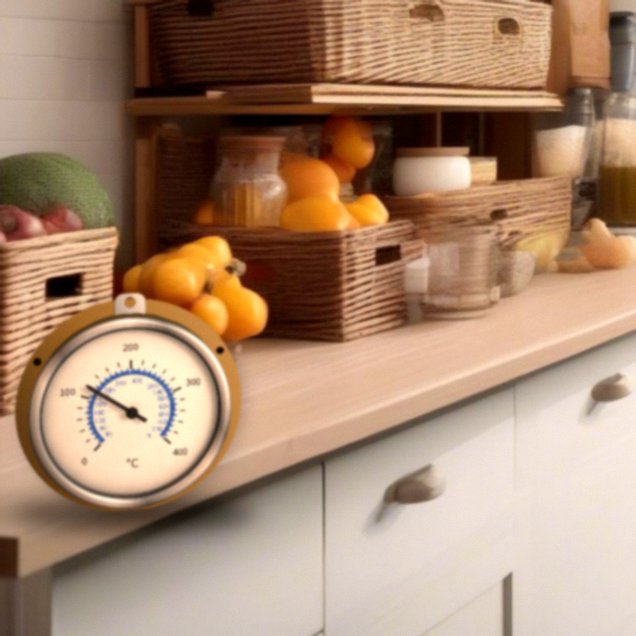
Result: 120 (°C)
